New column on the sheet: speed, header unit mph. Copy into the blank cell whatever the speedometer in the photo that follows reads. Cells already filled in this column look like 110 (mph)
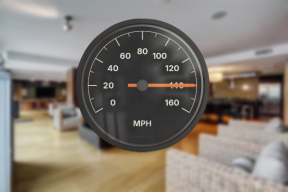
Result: 140 (mph)
